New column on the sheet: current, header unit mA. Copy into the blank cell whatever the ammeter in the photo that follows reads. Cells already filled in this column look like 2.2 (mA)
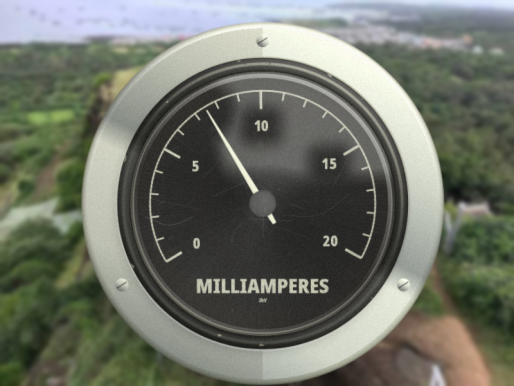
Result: 7.5 (mA)
